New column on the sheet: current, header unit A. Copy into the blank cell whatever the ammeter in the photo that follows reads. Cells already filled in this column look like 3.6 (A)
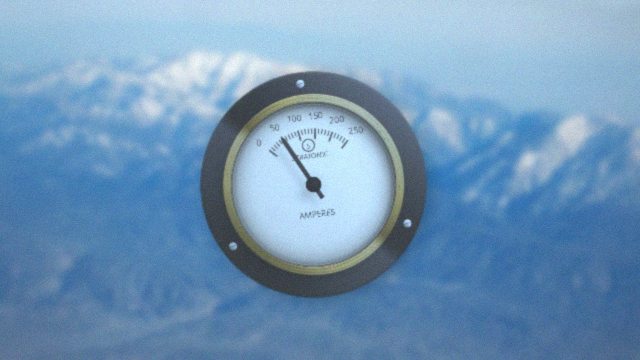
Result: 50 (A)
